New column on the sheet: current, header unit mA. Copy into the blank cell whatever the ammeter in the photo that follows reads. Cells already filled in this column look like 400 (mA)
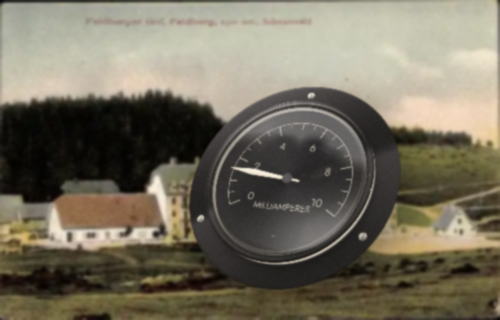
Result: 1.5 (mA)
